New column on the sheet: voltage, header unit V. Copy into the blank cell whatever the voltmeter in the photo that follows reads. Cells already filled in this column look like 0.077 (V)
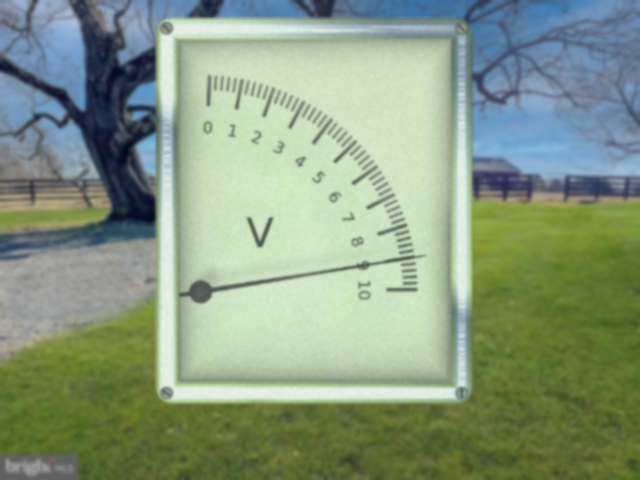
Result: 9 (V)
